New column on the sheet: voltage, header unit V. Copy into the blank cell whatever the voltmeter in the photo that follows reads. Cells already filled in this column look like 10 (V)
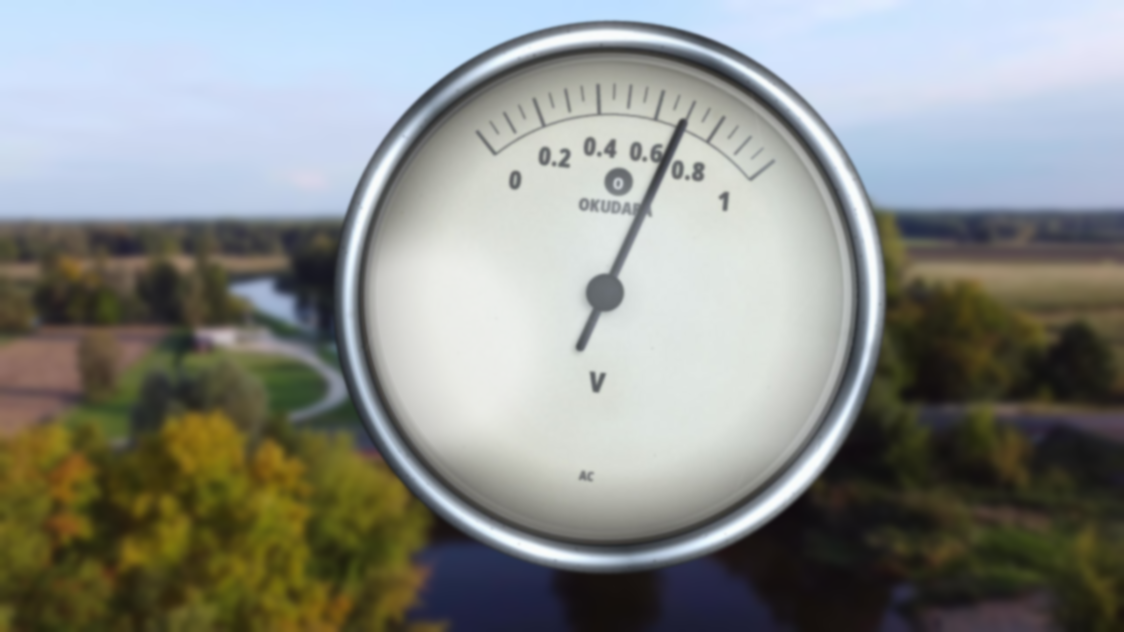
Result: 0.7 (V)
